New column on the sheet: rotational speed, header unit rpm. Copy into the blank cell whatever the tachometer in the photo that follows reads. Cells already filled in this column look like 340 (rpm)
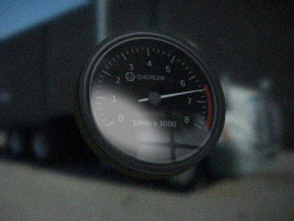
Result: 6600 (rpm)
